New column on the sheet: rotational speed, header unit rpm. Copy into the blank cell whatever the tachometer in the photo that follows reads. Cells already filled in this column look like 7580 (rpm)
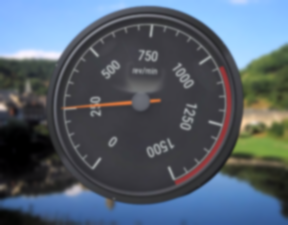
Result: 250 (rpm)
